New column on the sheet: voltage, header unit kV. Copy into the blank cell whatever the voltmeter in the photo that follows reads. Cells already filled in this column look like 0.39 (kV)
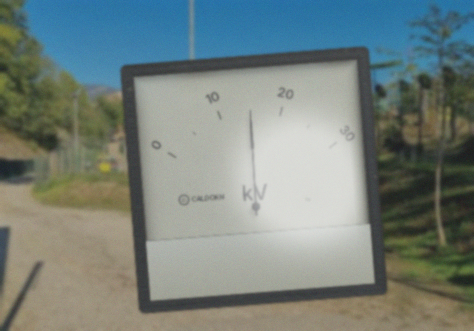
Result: 15 (kV)
